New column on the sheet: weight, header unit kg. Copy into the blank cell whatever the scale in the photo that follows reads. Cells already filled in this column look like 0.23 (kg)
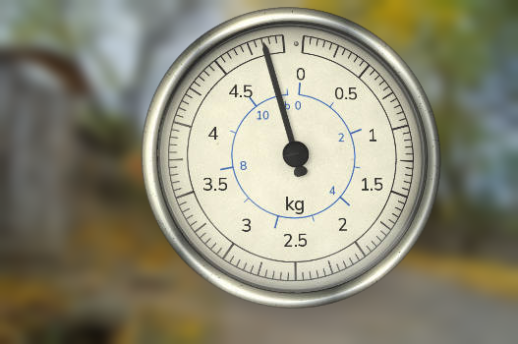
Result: 4.85 (kg)
